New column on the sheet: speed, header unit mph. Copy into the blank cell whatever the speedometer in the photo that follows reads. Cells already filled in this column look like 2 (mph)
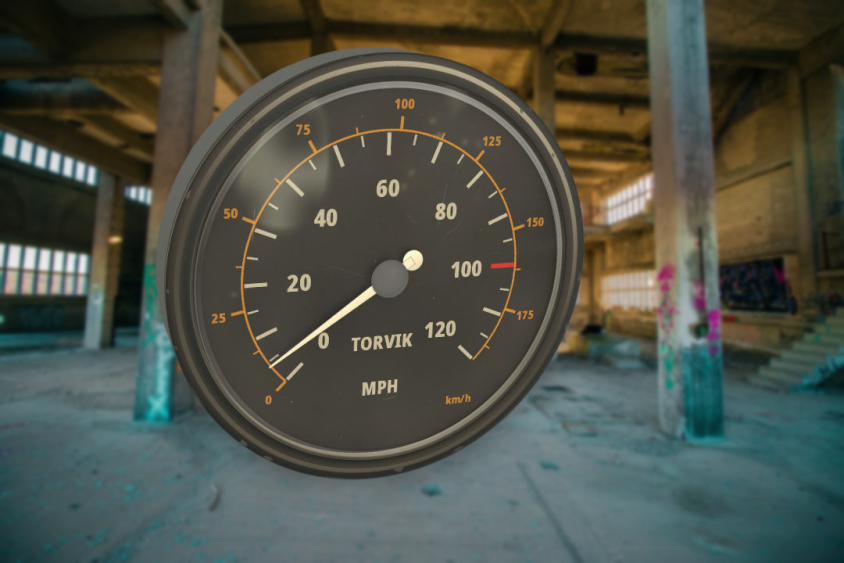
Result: 5 (mph)
